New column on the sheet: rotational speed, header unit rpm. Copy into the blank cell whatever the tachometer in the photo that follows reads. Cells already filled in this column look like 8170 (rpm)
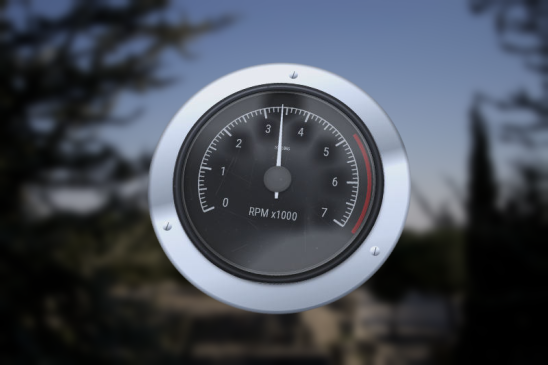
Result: 3400 (rpm)
